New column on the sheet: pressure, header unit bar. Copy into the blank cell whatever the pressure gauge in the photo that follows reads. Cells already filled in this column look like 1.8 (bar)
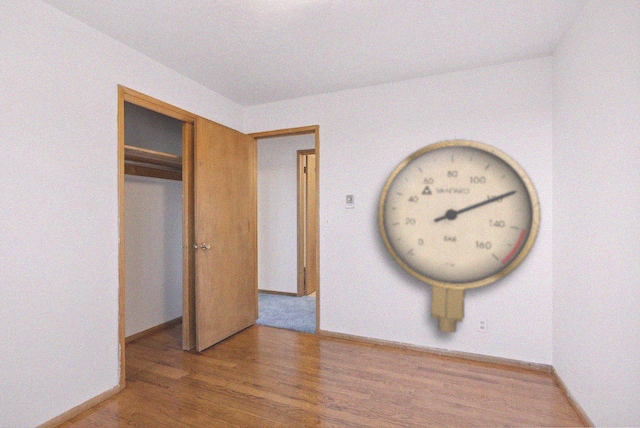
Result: 120 (bar)
